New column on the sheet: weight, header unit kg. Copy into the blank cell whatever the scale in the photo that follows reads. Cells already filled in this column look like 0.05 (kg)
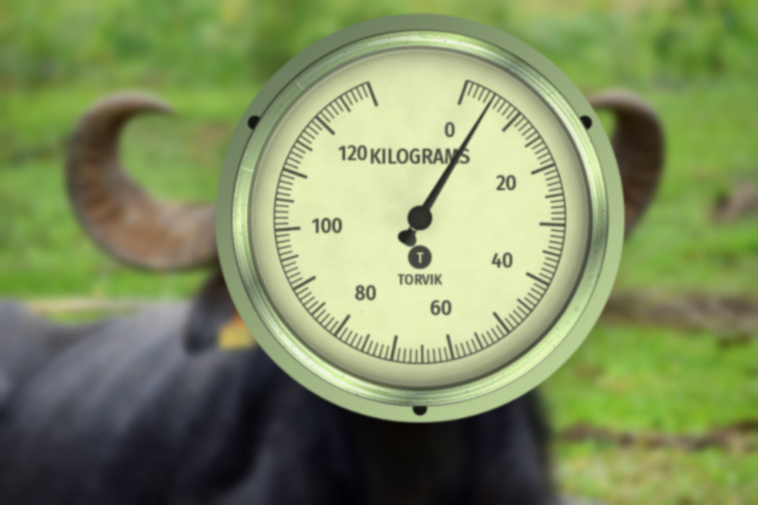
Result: 5 (kg)
